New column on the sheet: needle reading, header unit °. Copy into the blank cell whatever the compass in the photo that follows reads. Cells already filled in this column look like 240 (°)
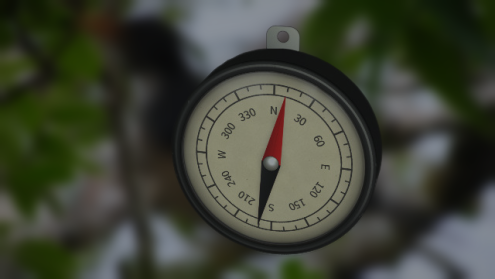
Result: 10 (°)
